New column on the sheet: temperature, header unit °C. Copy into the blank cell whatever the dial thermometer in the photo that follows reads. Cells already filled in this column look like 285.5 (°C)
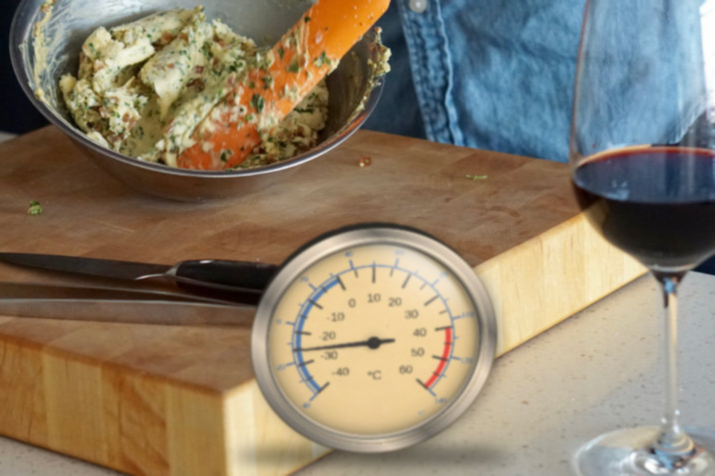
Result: -25 (°C)
